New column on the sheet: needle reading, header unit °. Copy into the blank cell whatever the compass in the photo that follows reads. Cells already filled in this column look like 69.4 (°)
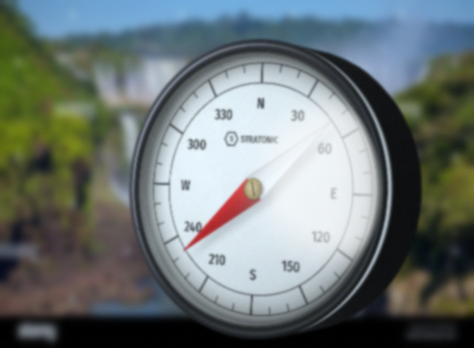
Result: 230 (°)
